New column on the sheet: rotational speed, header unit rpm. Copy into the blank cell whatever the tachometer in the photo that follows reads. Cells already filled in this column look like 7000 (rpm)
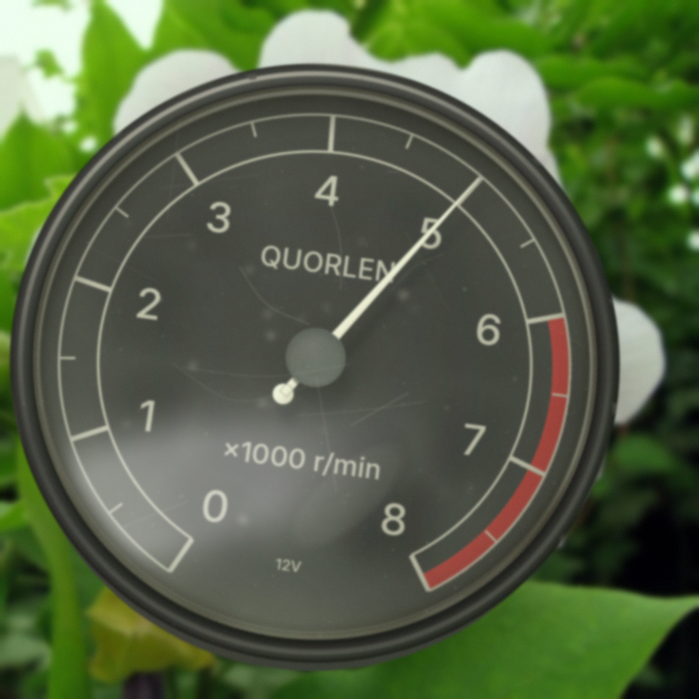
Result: 5000 (rpm)
